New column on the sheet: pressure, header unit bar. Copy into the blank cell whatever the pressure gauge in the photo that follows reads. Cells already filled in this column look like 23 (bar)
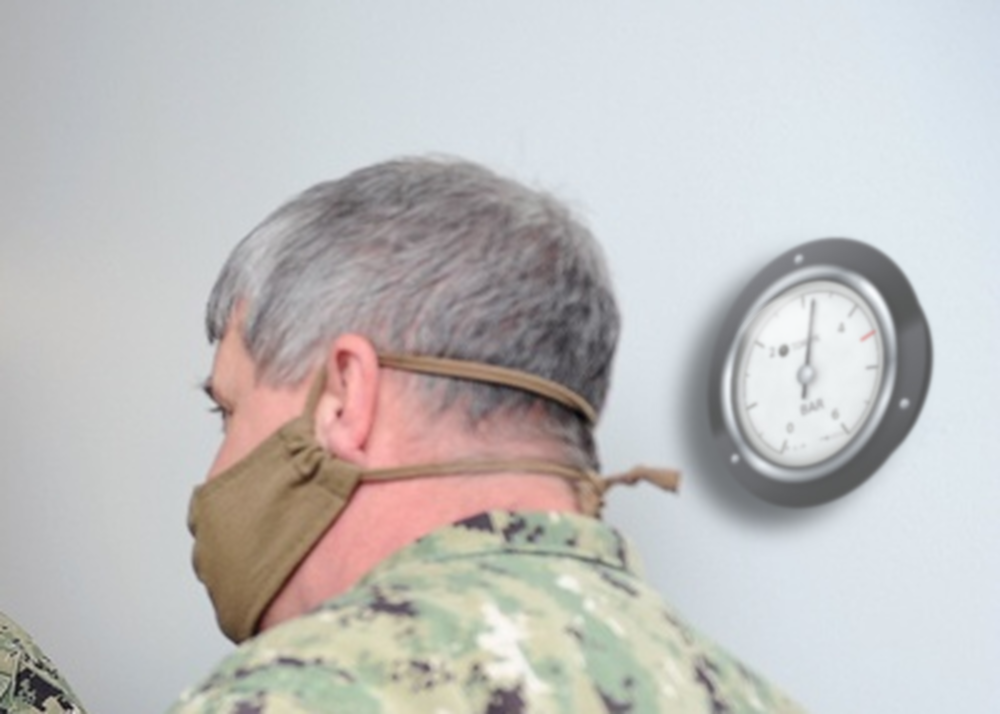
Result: 3.25 (bar)
